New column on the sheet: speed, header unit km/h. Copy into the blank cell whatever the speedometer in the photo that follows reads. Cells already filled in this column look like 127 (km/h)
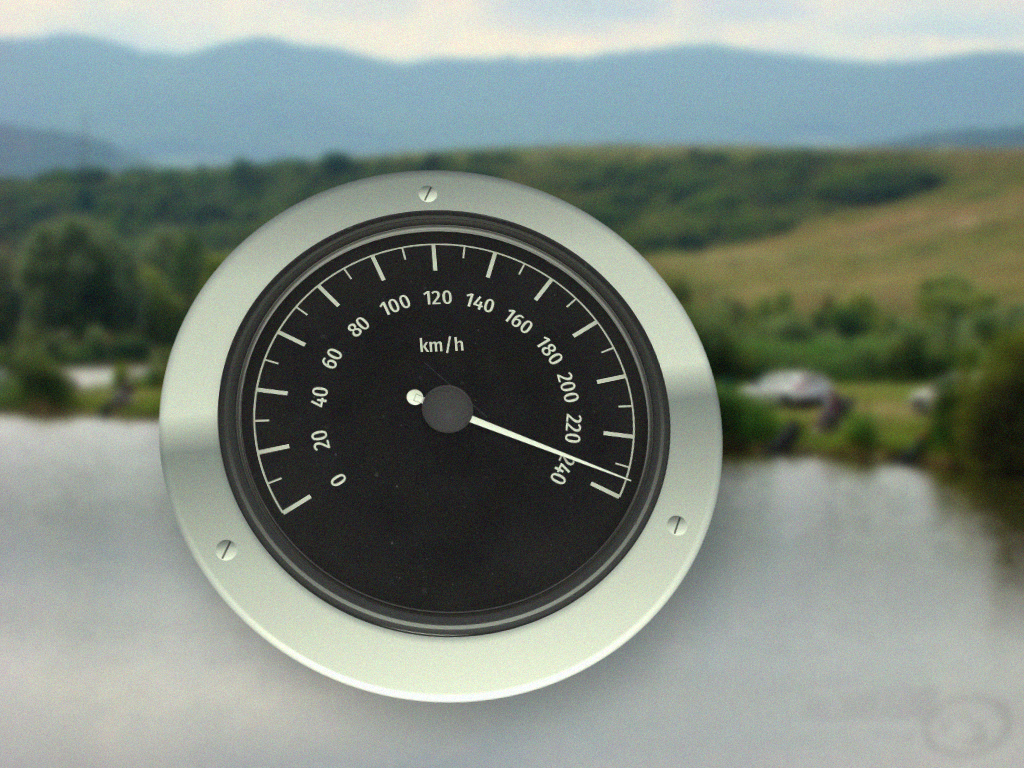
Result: 235 (km/h)
